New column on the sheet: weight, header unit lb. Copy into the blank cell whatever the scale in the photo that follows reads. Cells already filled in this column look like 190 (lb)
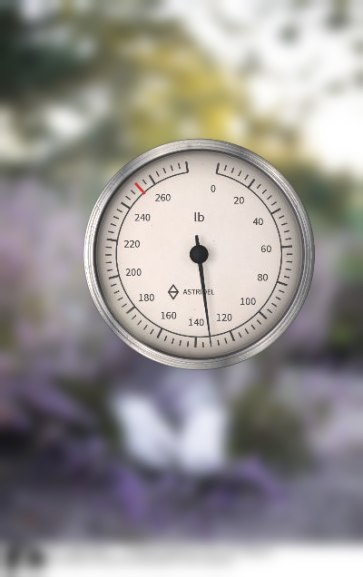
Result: 132 (lb)
